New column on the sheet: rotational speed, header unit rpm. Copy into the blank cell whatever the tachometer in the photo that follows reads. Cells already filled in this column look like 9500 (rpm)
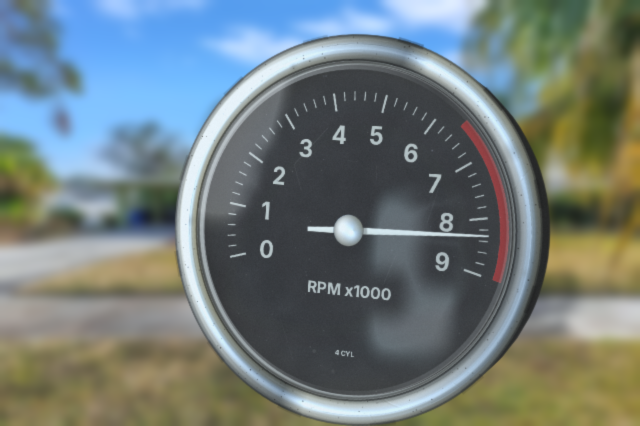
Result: 8300 (rpm)
